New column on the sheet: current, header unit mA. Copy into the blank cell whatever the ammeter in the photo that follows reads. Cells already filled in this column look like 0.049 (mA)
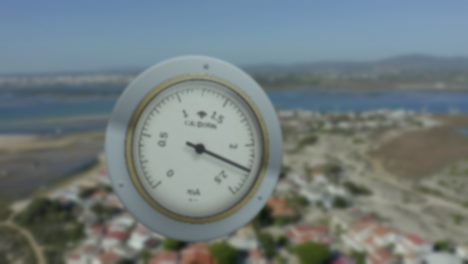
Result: 2.25 (mA)
